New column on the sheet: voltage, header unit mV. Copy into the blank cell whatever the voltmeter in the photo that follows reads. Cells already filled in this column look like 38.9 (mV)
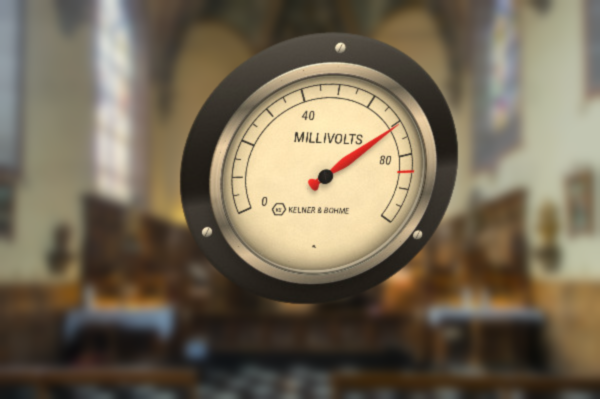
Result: 70 (mV)
